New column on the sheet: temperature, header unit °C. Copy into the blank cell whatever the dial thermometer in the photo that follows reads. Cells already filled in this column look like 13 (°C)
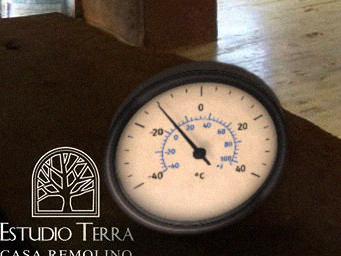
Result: -12 (°C)
